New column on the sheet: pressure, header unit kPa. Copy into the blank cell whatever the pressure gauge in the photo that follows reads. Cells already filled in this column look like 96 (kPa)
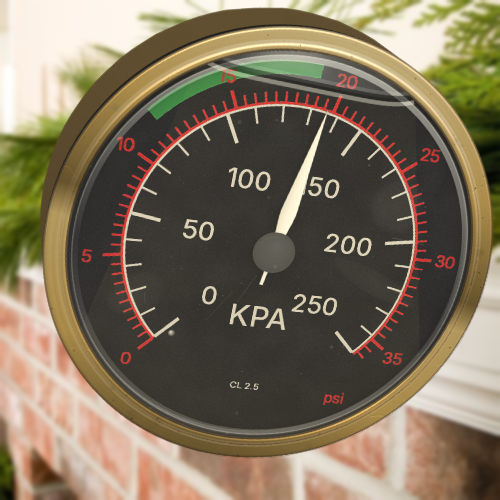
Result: 135 (kPa)
